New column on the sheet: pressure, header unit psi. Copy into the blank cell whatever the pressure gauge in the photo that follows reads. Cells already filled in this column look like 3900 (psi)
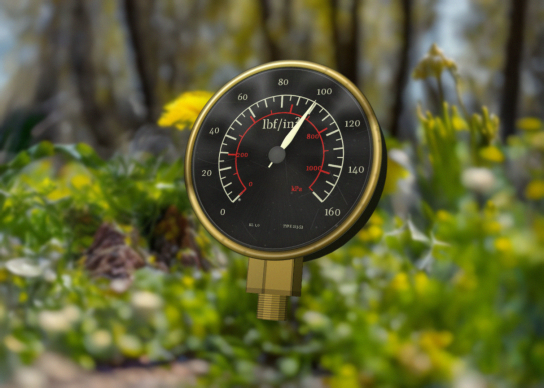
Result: 100 (psi)
